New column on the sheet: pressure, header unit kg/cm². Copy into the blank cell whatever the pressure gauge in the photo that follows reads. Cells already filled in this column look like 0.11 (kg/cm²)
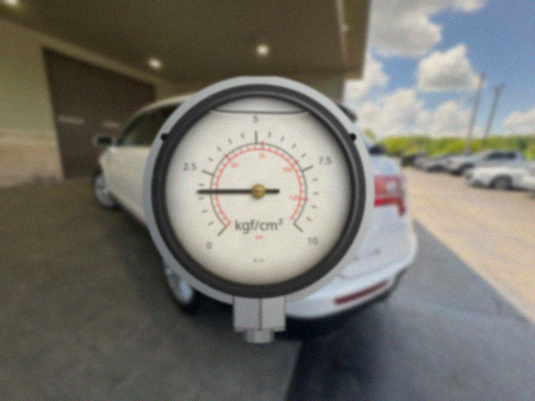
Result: 1.75 (kg/cm²)
